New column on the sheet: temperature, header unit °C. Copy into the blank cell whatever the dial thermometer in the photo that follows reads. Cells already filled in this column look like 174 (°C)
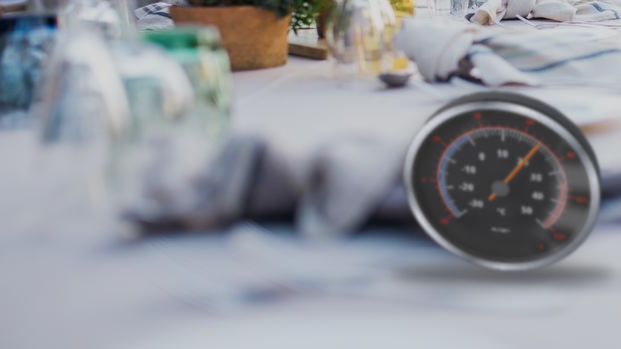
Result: 20 (°C)
